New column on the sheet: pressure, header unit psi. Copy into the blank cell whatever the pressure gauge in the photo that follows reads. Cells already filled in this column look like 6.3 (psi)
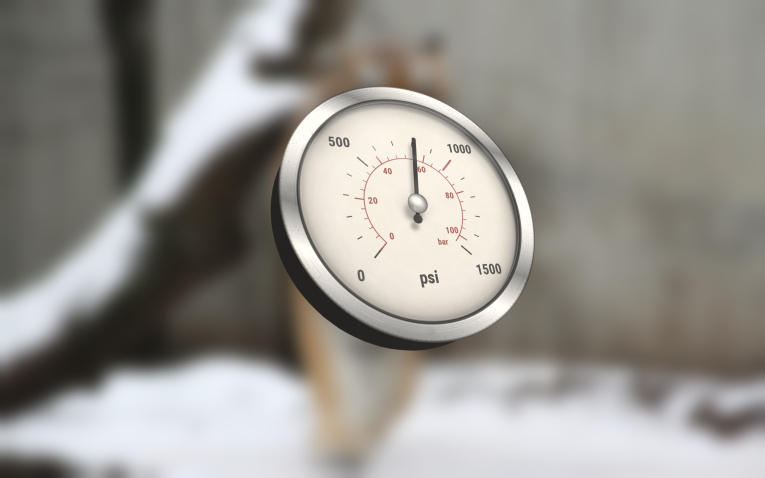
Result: 800 (psi)
